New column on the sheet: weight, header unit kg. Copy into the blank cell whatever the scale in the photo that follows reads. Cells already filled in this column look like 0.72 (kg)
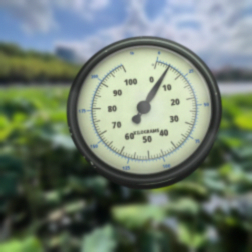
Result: 5 (kg)
